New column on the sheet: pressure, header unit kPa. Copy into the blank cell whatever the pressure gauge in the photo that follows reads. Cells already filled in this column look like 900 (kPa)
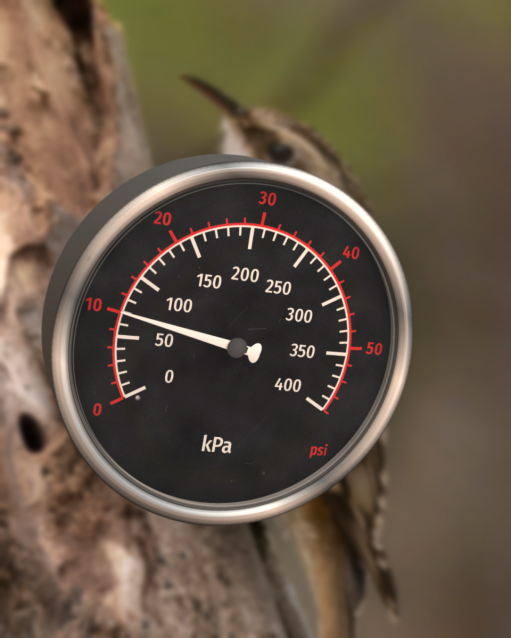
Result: 70 (kPa)
